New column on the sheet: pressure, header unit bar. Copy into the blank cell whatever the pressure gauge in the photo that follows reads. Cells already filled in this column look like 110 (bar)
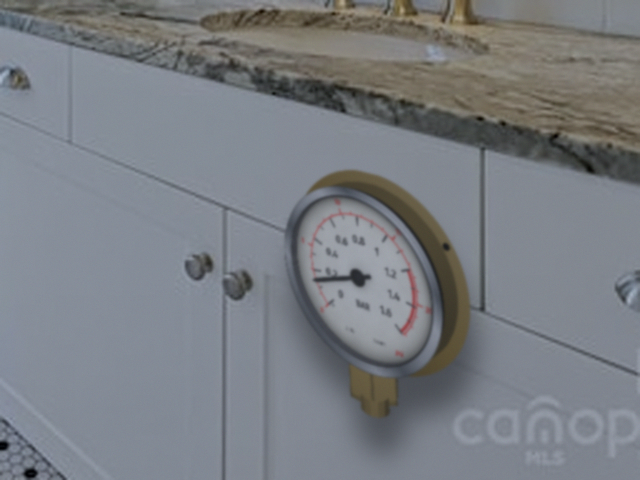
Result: 0.15 (bar)
